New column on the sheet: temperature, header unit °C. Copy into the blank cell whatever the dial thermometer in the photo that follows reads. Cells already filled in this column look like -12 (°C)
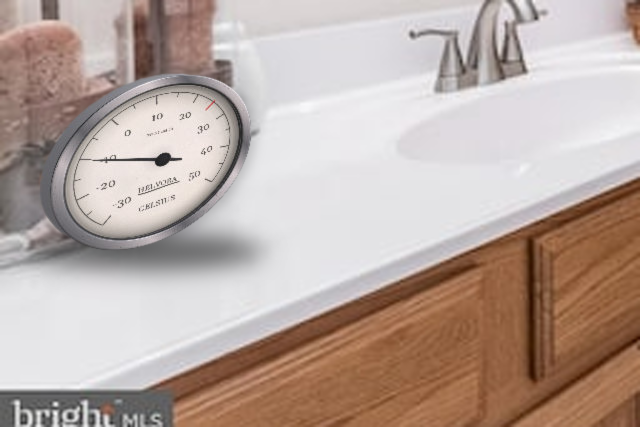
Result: -10 (°C)
